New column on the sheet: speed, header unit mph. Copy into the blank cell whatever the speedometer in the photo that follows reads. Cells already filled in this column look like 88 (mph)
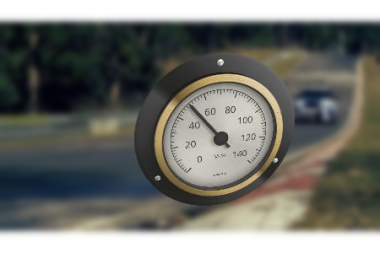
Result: 50 (mph)
